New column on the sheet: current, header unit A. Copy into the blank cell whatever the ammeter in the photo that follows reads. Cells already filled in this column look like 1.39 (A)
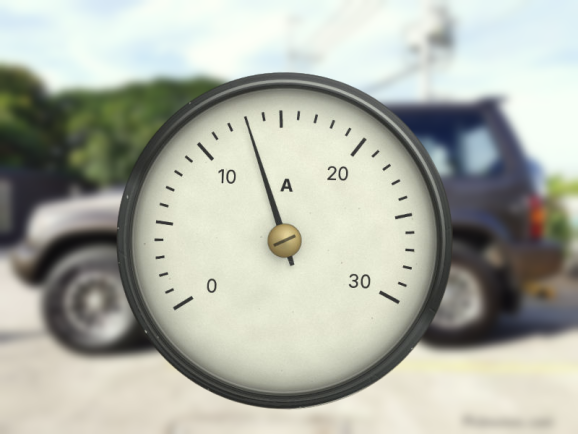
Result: 13 (A)
